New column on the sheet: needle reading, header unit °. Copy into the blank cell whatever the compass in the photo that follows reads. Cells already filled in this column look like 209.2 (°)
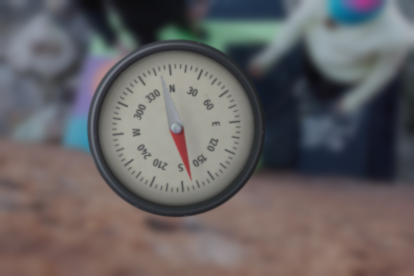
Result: 170 (°)
